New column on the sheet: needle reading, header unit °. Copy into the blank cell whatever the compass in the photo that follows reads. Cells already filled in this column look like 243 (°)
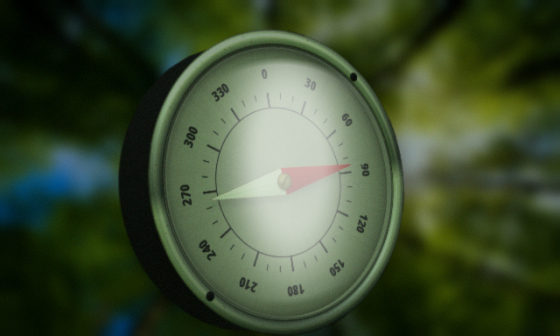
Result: 85 (°)
